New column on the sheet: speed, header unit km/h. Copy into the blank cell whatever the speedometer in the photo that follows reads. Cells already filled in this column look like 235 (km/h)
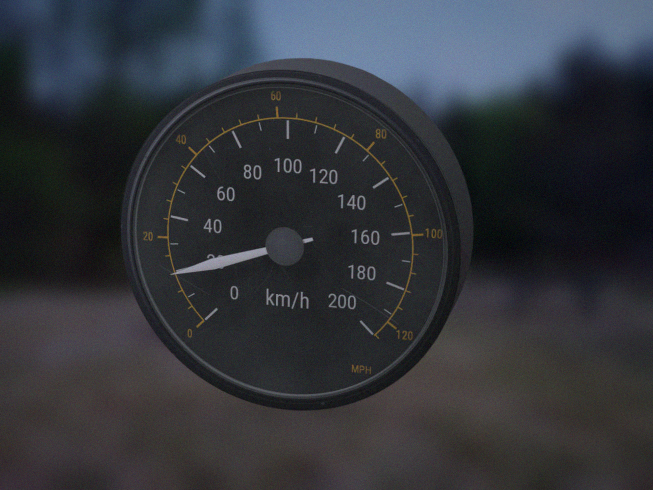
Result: 20 (km/h)
